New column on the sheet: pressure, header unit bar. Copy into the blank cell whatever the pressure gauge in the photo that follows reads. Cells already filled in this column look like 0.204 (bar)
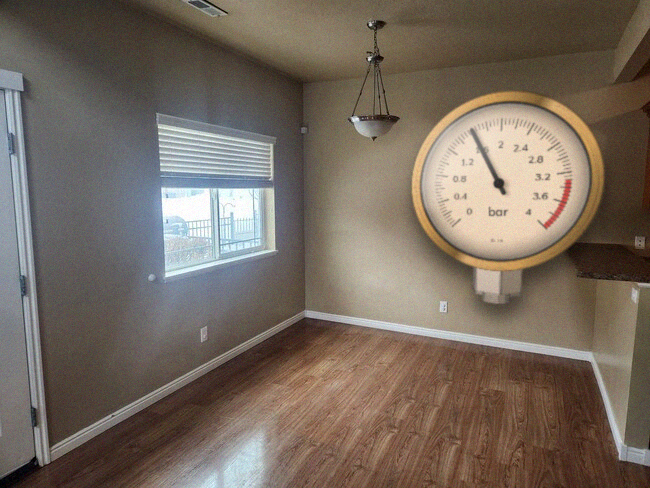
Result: 1.6 (bar)
